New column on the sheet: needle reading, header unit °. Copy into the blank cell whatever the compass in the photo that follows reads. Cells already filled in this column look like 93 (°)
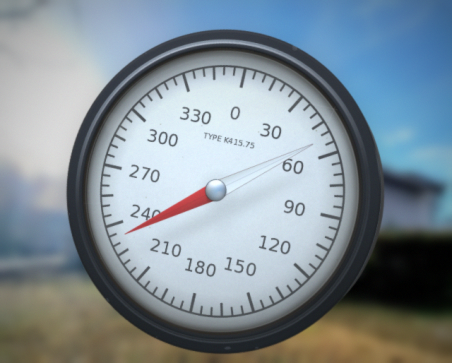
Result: 232.5 (°)
